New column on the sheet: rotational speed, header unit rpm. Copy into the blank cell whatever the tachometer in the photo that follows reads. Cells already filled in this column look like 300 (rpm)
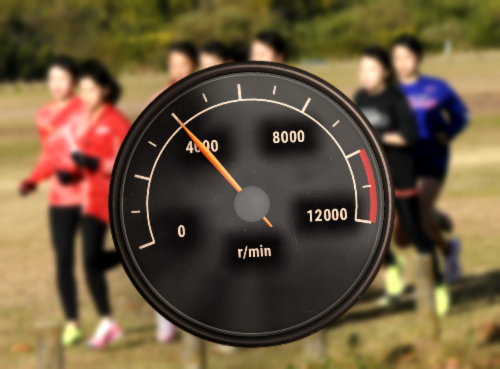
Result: 4000 (rpm)
